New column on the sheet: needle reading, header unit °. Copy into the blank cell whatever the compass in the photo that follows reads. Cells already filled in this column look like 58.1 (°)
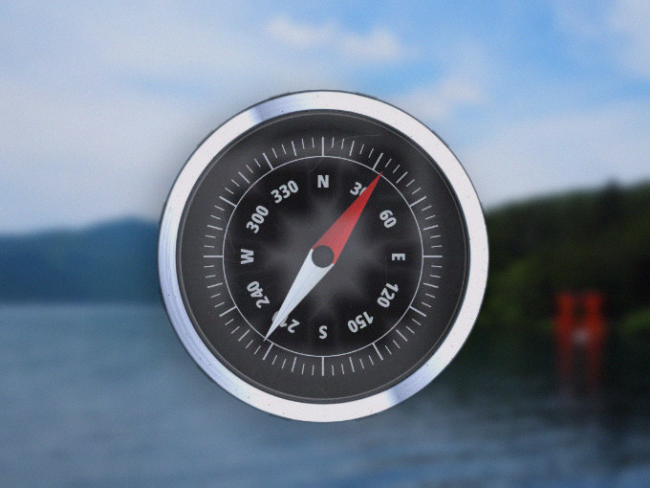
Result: 35 (°)
